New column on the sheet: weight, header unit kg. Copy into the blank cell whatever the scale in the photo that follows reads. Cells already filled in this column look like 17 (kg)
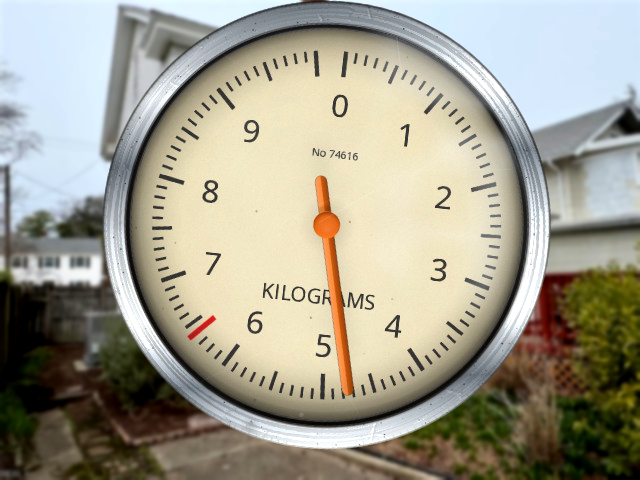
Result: 4.75 (kg)
